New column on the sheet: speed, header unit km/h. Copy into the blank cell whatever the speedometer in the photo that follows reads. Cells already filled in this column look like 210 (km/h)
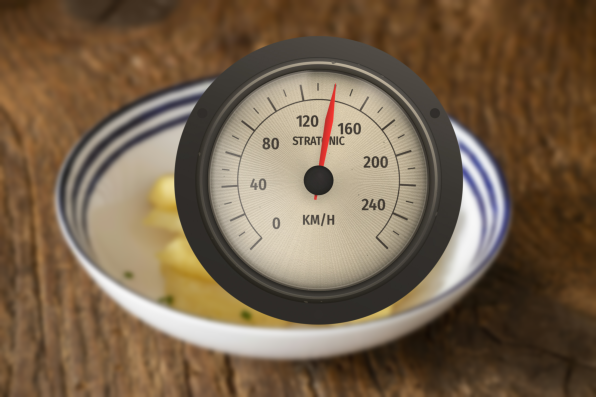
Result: 140 (km/h)
